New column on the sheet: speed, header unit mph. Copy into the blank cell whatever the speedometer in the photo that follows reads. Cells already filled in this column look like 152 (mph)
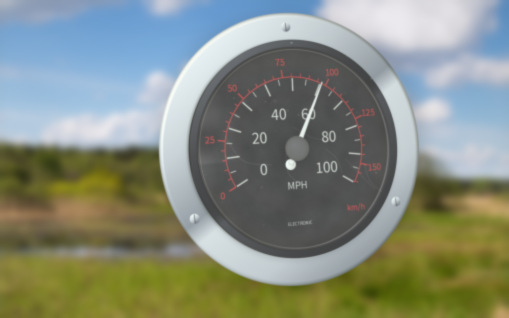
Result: 60 (mph)
